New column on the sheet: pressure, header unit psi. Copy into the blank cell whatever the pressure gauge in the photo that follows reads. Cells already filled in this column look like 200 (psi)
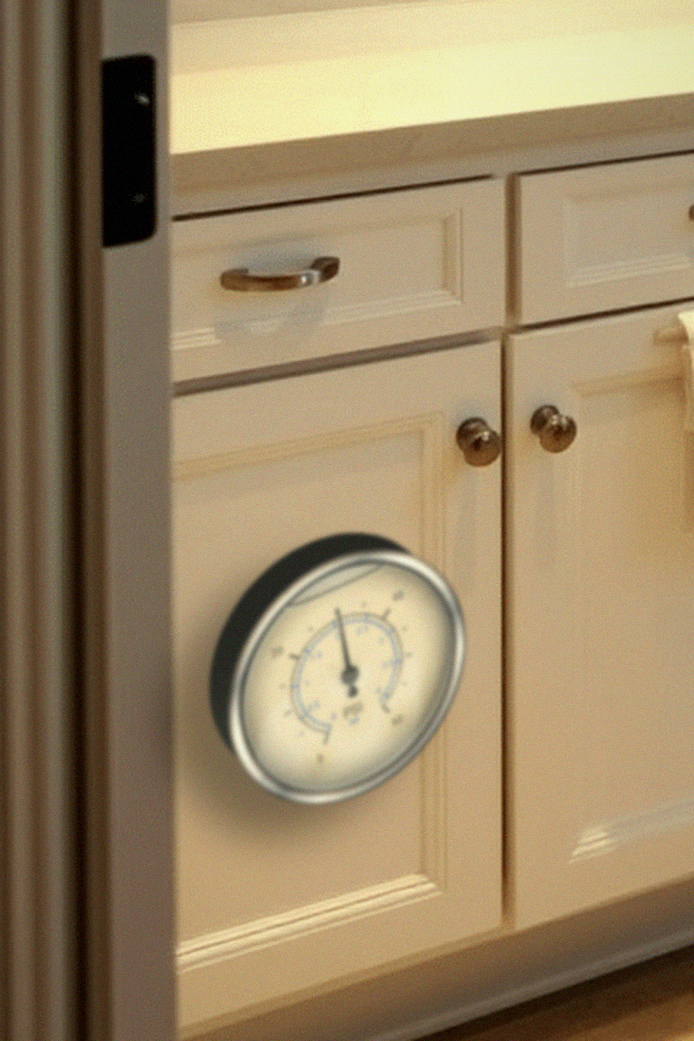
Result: 30 (psi)
